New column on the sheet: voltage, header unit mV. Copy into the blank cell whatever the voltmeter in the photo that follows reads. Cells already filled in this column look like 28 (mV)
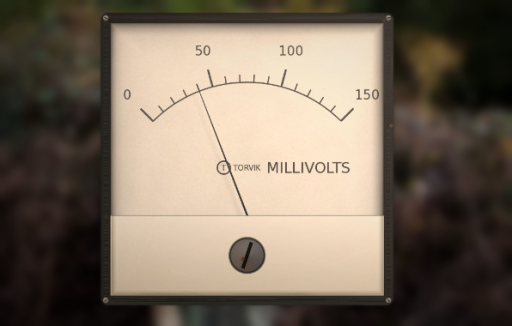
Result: 40 (mV)
